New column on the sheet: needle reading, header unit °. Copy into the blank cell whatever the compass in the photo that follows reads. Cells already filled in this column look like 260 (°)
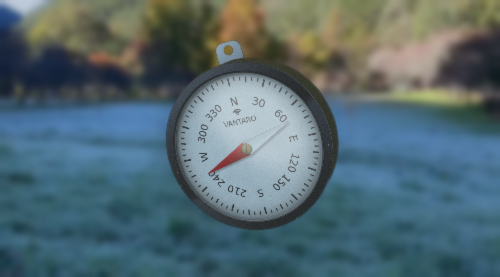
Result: 250 (°)
